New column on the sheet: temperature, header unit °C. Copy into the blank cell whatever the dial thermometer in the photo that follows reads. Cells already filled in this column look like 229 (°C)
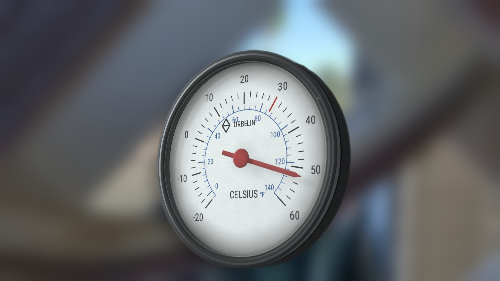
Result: 52 (°C)
